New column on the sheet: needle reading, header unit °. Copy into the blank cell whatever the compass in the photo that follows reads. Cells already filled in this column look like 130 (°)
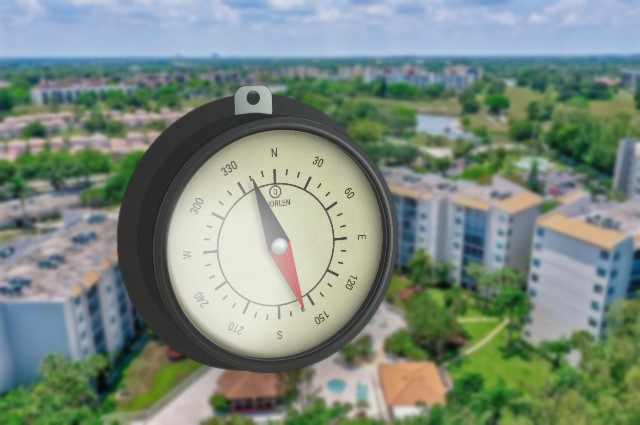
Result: 160 (°)
